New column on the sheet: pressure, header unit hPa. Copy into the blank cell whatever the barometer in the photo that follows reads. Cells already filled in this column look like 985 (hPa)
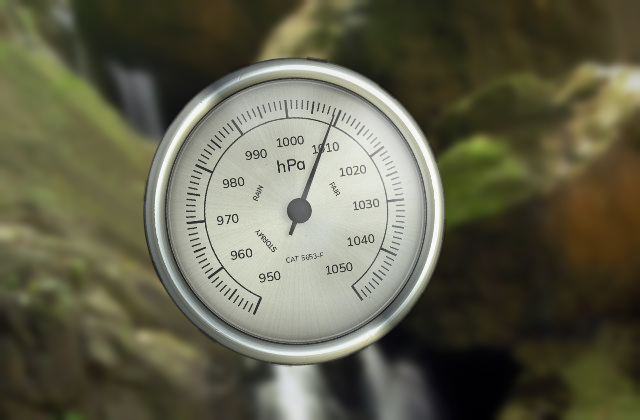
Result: 1009 (hPa)
